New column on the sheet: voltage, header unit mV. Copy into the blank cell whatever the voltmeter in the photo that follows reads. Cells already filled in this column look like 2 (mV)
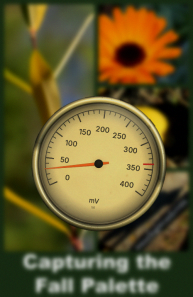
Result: 30 (mV)
